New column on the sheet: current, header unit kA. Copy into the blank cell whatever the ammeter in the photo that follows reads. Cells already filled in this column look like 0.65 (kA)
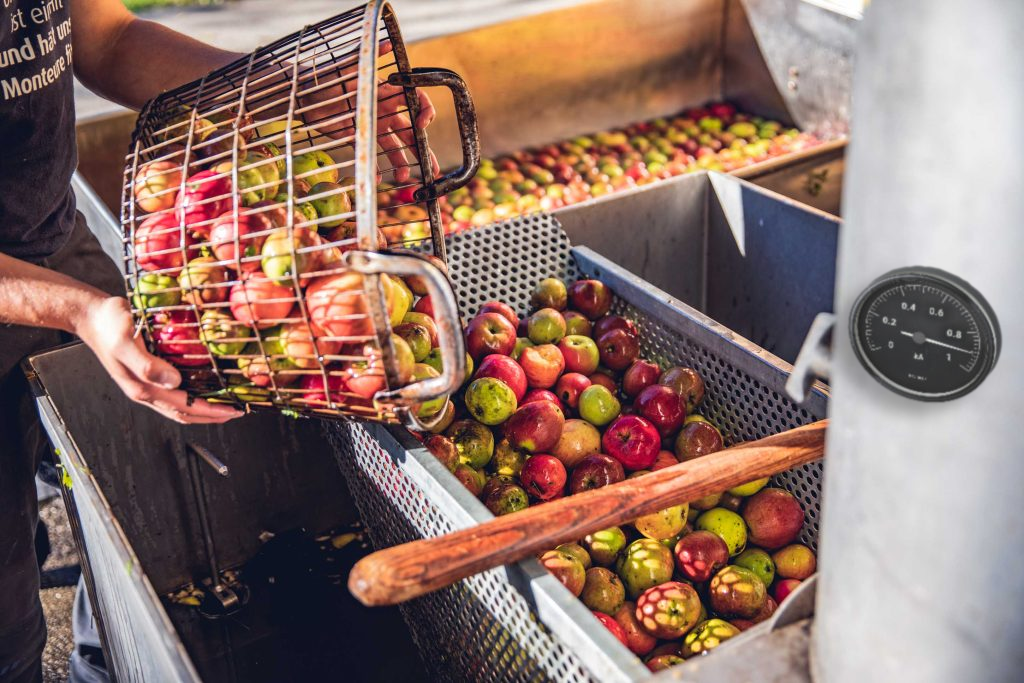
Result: 0.9 (kA)
